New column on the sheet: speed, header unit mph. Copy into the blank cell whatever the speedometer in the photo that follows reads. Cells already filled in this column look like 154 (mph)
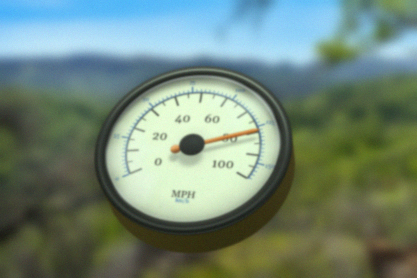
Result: 80 (mph)
